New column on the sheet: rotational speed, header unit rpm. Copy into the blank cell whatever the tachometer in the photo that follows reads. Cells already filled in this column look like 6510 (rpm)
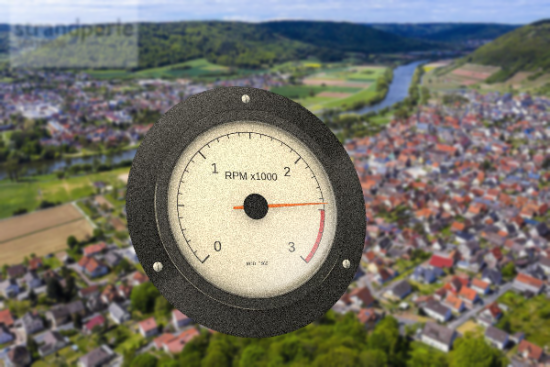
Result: 2450 (rpm)
